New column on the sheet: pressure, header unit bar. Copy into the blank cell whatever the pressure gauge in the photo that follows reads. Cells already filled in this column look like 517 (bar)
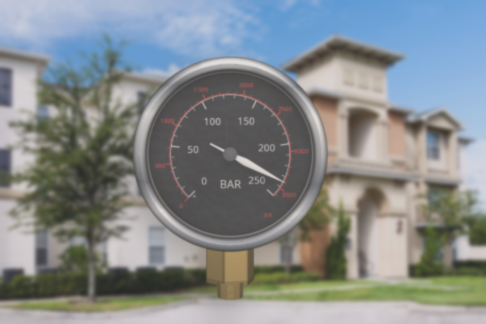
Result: 235 (bar)
